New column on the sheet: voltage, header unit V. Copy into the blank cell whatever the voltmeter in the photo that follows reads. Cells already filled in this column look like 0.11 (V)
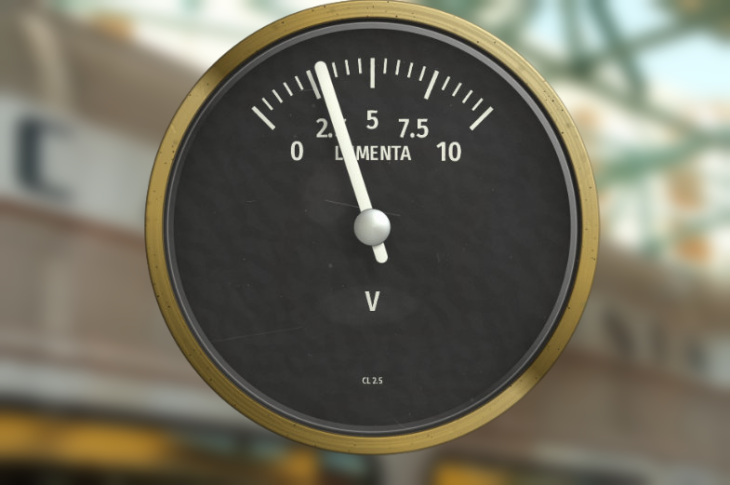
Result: 3 (V)
